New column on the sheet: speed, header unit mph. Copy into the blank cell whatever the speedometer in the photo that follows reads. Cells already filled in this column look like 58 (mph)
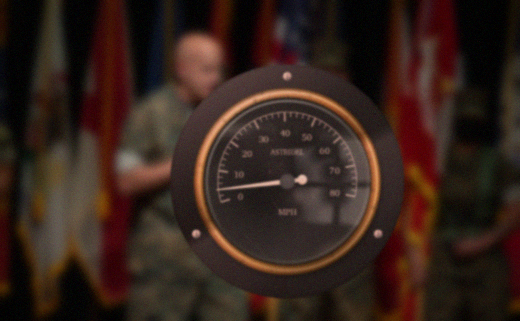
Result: 4 (mph)
